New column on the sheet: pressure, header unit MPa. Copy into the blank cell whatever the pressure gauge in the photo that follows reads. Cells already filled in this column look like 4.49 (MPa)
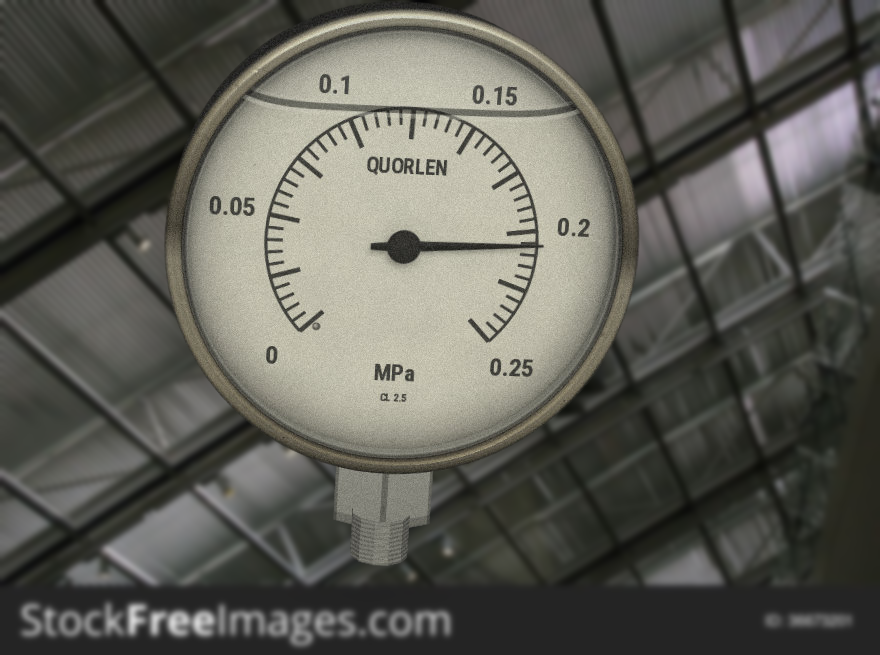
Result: 0.205 (MPa)
